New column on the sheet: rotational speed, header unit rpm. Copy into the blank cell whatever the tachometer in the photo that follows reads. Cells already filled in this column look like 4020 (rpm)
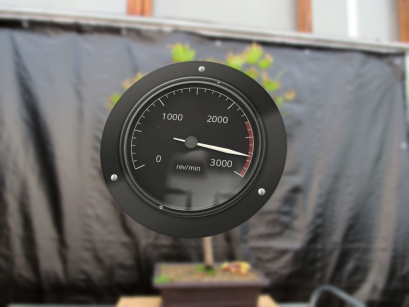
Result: 2750 (rpm)
